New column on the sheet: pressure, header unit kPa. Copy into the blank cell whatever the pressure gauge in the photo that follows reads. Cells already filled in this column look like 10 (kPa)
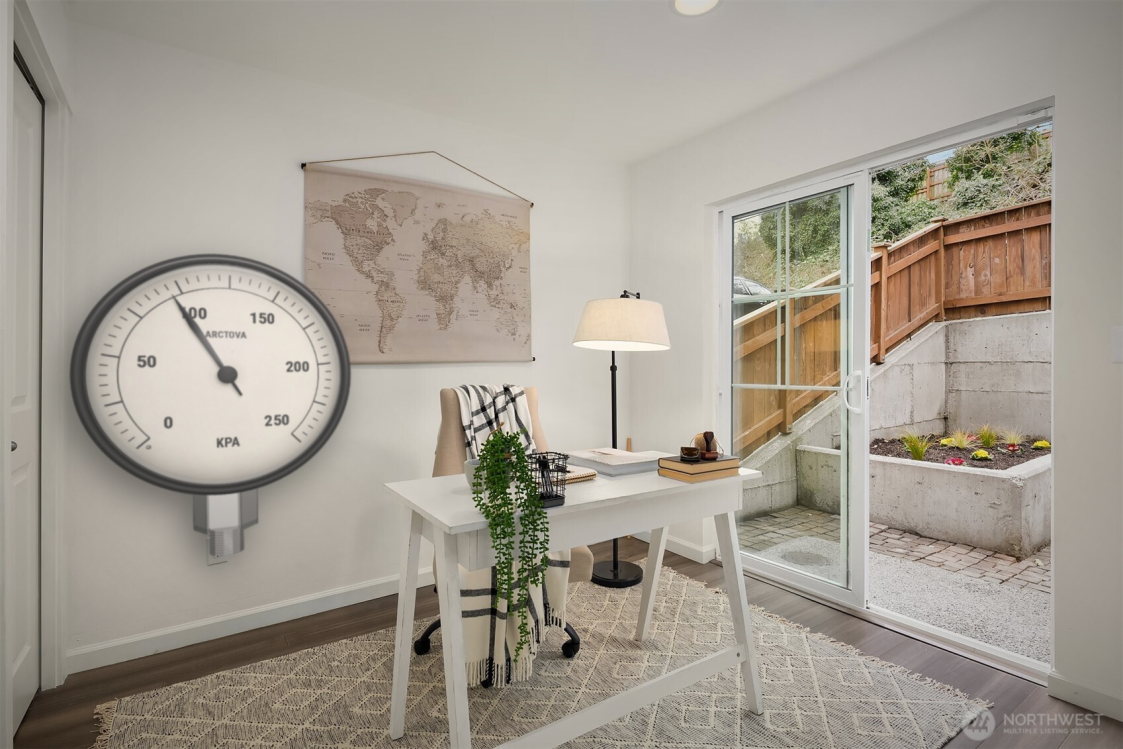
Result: 95 (kPa)
